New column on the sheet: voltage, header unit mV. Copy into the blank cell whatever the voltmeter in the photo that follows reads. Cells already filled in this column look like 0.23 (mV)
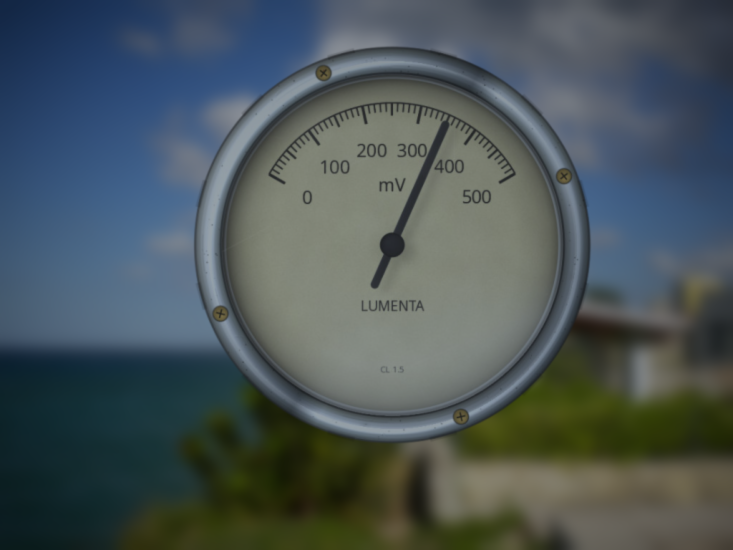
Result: 350 (mV)
